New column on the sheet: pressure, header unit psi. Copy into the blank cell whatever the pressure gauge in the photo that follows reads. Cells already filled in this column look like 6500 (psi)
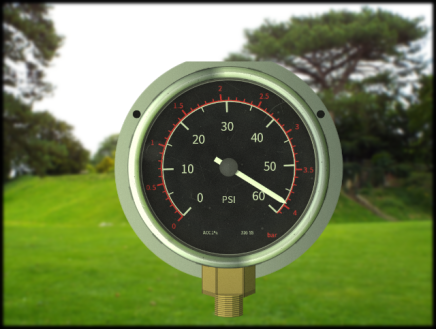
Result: 57.5 (psi)
